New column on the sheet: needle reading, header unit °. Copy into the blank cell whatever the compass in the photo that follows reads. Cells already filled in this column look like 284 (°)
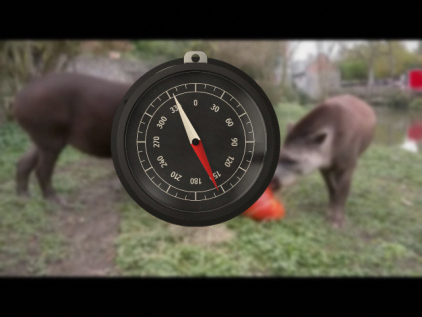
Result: 155 (°)
